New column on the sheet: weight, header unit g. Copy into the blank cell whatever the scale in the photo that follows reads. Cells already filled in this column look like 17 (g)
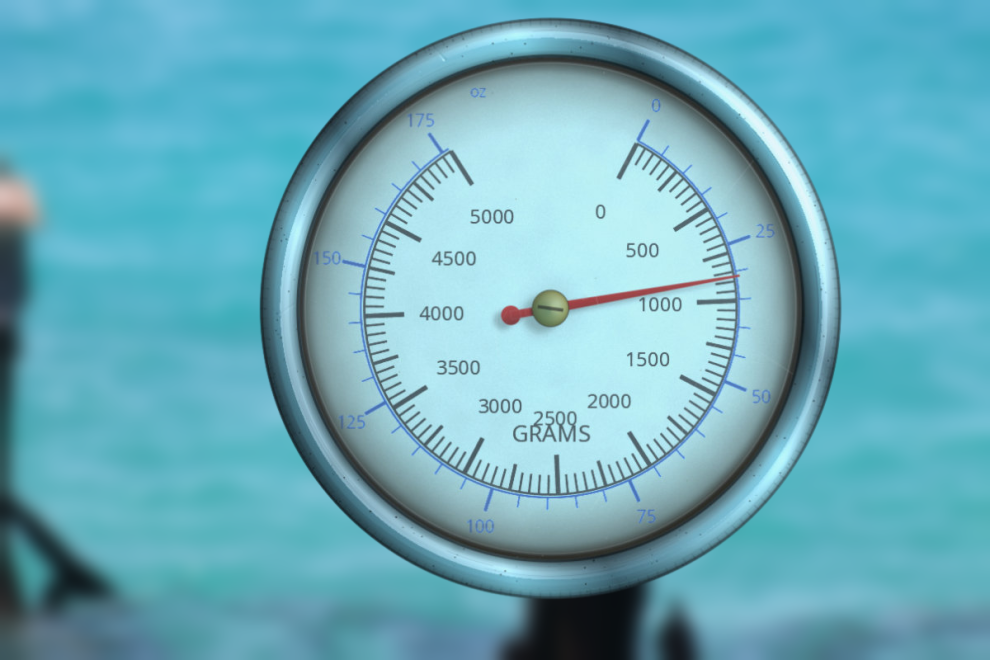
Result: 875 (g)
